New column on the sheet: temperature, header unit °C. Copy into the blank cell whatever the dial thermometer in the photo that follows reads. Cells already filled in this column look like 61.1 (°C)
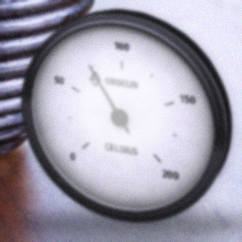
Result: 75 (°C)
